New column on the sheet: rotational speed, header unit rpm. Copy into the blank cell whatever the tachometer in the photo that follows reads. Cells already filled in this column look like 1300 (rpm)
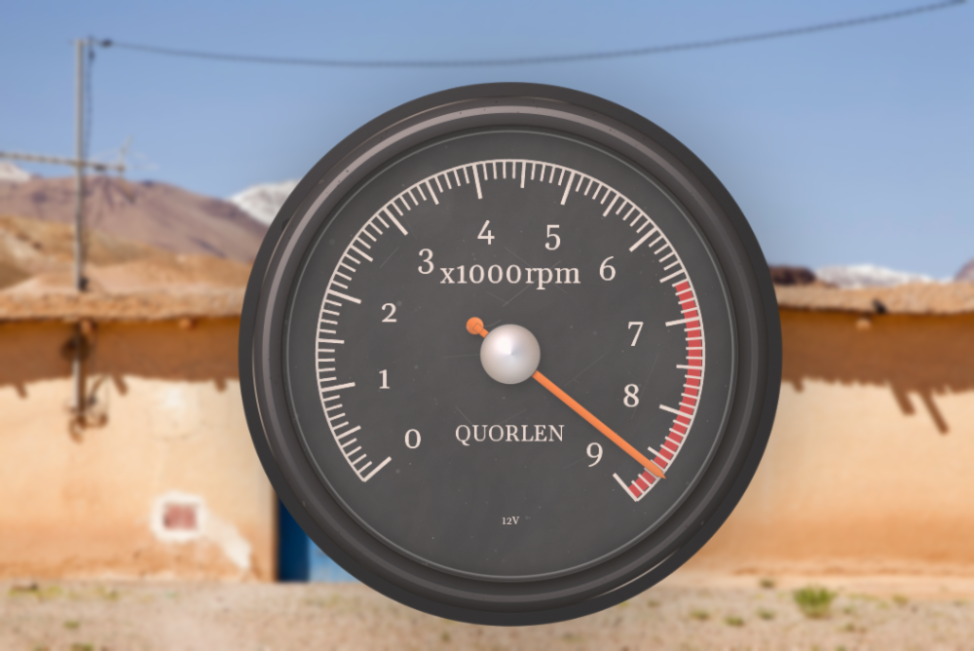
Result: 8650 (rpm)
